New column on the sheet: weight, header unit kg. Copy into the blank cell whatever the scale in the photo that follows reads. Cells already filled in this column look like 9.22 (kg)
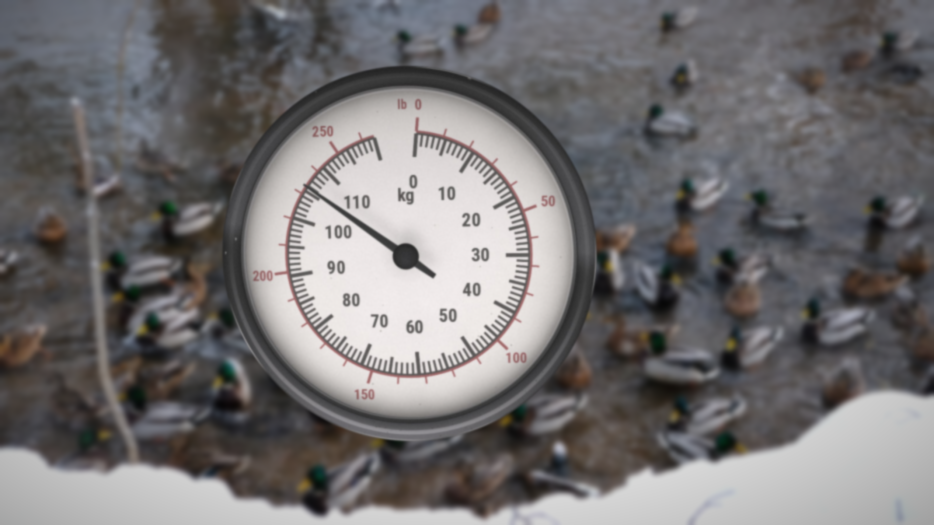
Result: 106 (kg)
